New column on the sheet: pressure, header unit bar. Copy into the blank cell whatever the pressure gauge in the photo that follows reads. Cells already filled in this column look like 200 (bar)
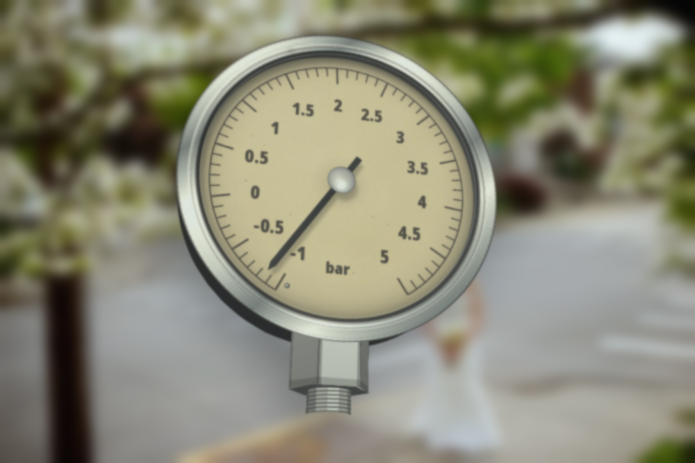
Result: -0.85 (bar)
